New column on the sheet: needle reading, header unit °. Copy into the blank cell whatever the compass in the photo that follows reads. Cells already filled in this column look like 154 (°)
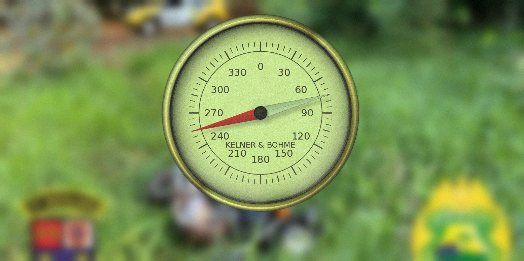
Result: 255 (°)
